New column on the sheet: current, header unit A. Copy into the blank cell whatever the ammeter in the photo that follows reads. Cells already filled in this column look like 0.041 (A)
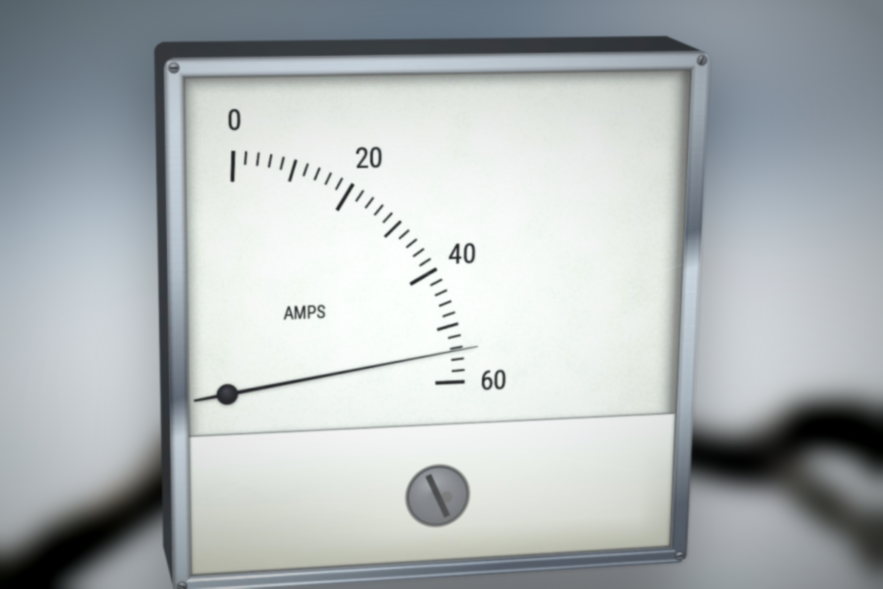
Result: 54 (A)
